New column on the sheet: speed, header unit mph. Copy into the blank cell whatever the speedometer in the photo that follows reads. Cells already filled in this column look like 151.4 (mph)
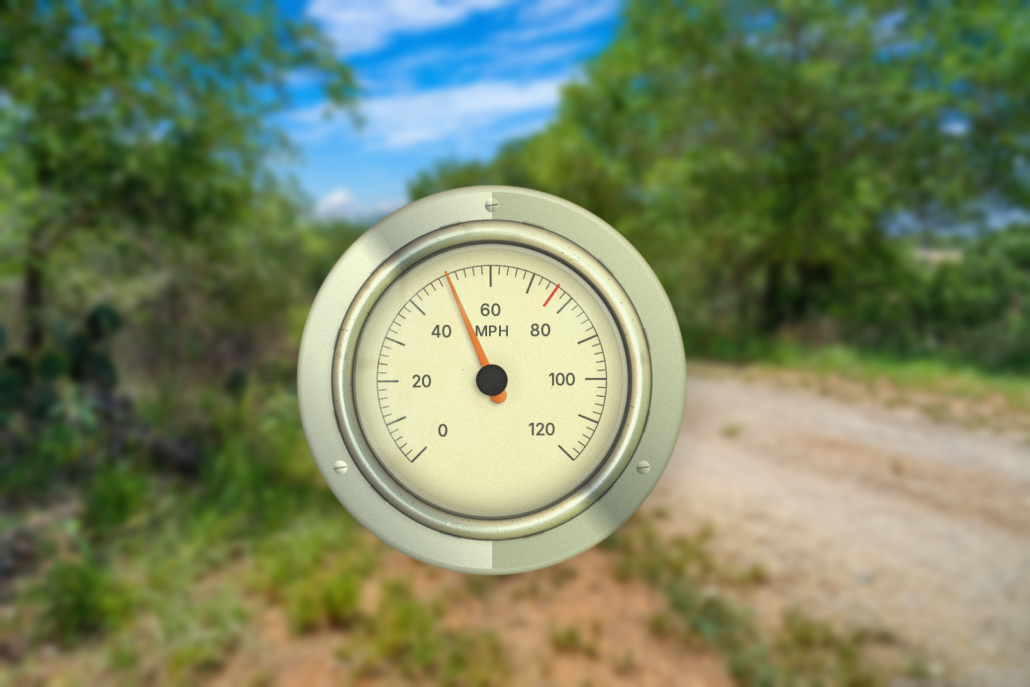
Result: 50 (mph)
